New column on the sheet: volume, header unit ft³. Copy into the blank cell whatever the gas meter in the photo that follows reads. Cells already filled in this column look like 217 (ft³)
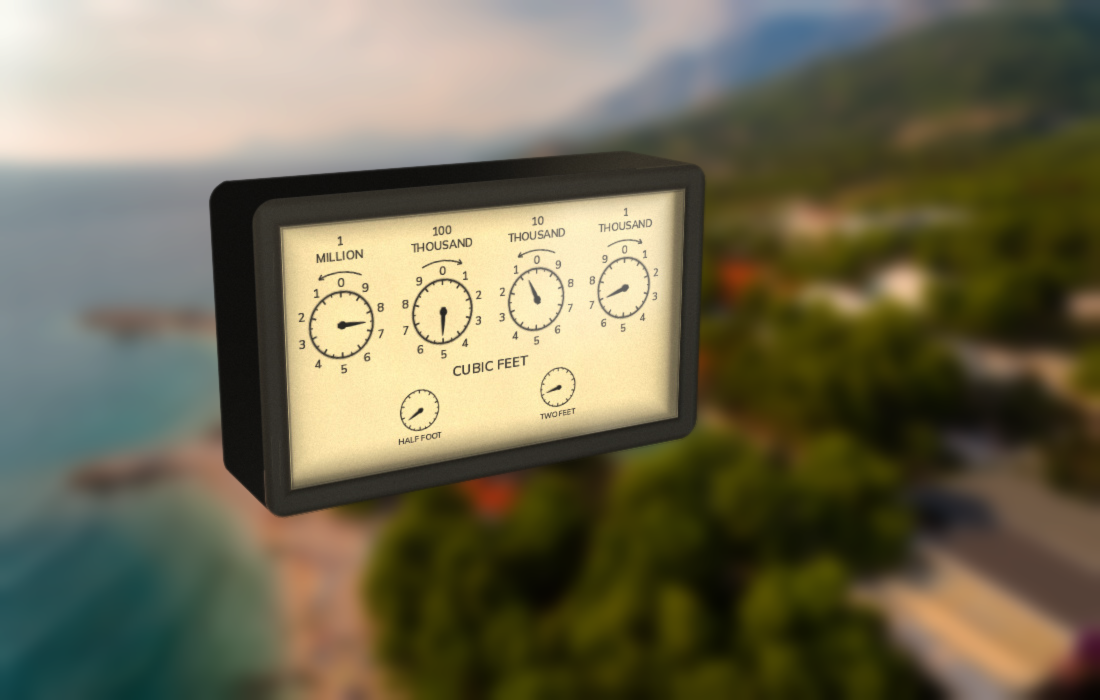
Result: 750700 (ft³)
